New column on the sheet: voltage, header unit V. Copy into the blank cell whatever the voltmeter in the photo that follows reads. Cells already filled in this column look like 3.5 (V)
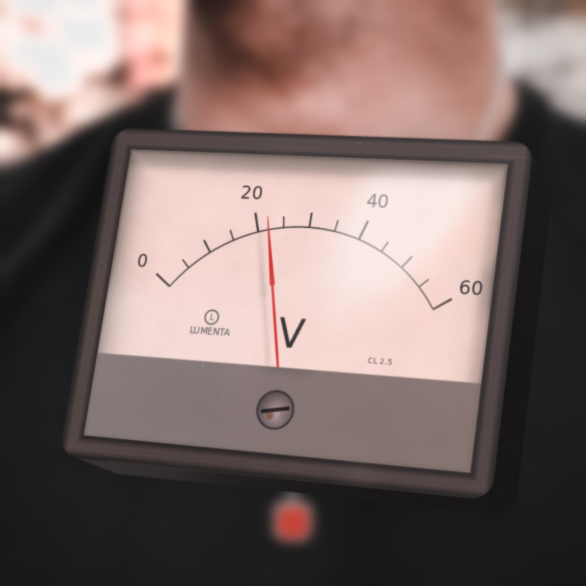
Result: 22.5 (V)
